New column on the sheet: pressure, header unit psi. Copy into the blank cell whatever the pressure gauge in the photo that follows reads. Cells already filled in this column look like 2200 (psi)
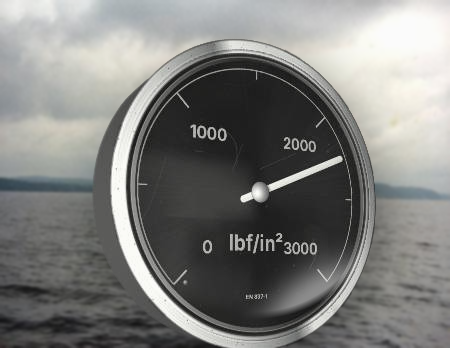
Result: 2250 (psi)
